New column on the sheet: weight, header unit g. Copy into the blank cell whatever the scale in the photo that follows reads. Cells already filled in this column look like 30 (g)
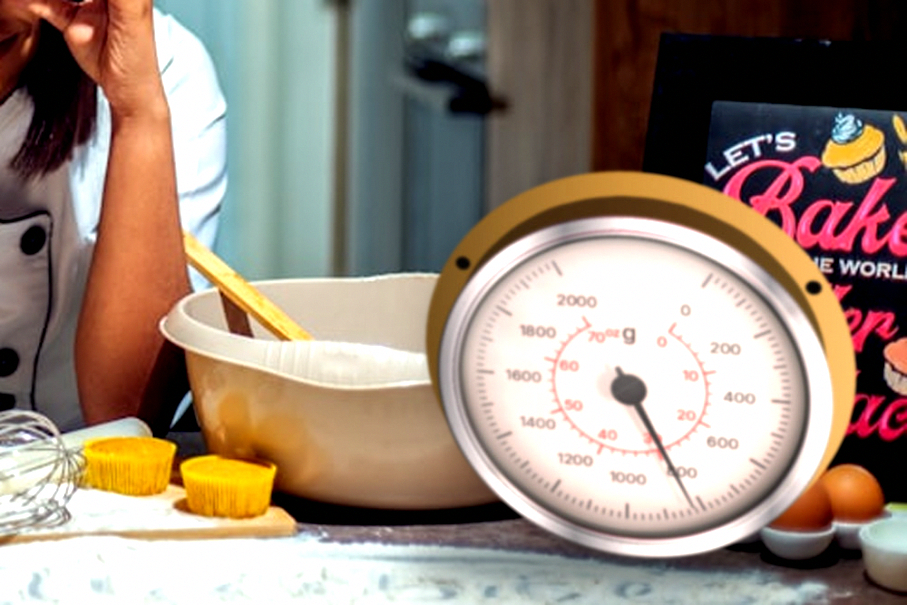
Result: 820 (g)
